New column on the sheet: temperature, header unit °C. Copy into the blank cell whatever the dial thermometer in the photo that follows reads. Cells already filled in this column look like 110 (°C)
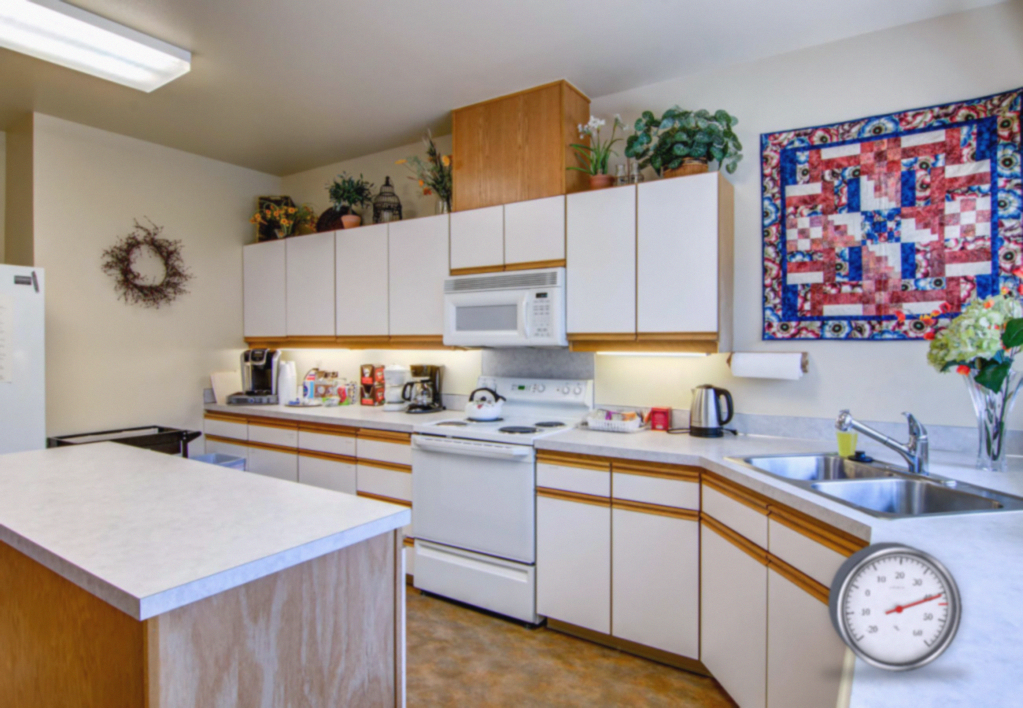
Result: 40 (°C)
